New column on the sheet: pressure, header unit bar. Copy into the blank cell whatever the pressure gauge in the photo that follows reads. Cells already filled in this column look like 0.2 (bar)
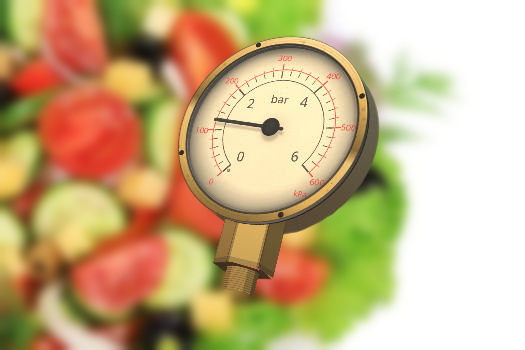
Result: 1.2 (bar)
